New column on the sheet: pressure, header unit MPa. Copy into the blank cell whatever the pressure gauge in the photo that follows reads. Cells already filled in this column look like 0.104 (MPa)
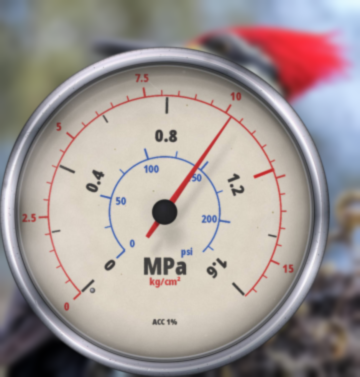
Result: 1 (MPa)
